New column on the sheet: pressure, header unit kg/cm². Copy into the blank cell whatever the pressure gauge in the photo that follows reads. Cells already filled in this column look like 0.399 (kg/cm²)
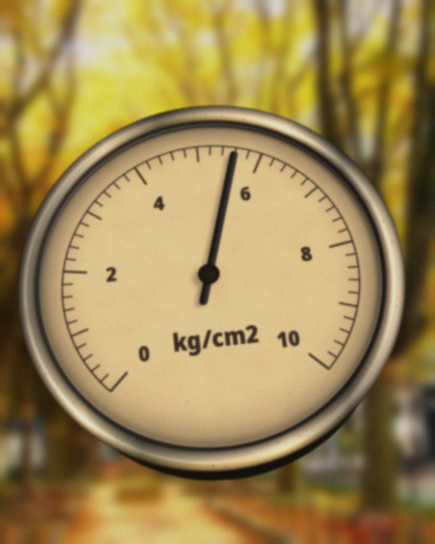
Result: 5.6 (kg/cm²)
